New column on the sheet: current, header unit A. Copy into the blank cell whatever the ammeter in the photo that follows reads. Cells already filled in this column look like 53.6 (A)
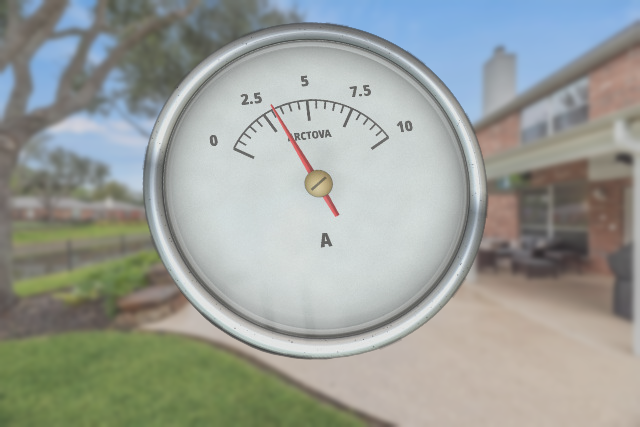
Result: 3 (A)
